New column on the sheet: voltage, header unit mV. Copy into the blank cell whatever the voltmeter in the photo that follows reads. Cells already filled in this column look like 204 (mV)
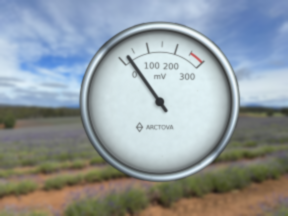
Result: 25 (mV)
